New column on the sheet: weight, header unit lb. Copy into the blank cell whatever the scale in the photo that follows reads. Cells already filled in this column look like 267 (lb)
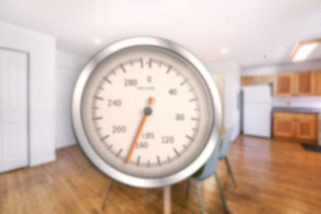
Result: 170 (lb)
